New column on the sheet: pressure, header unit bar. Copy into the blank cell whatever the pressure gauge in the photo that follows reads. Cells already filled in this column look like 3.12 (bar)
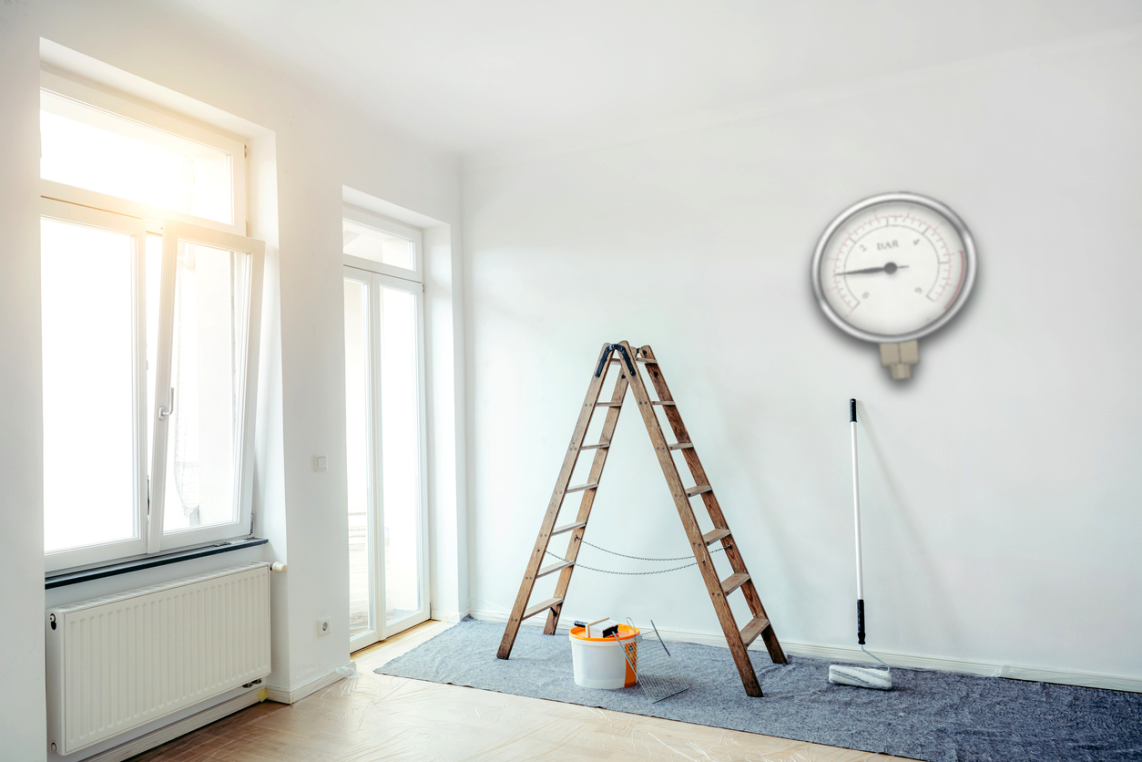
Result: 1 (bar)
